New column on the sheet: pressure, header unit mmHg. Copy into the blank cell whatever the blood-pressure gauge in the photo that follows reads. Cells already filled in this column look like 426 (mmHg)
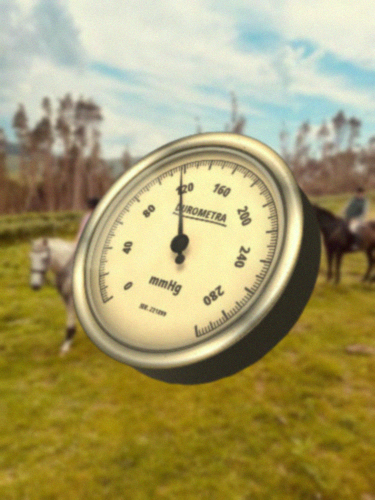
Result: 120 (mmHg)
